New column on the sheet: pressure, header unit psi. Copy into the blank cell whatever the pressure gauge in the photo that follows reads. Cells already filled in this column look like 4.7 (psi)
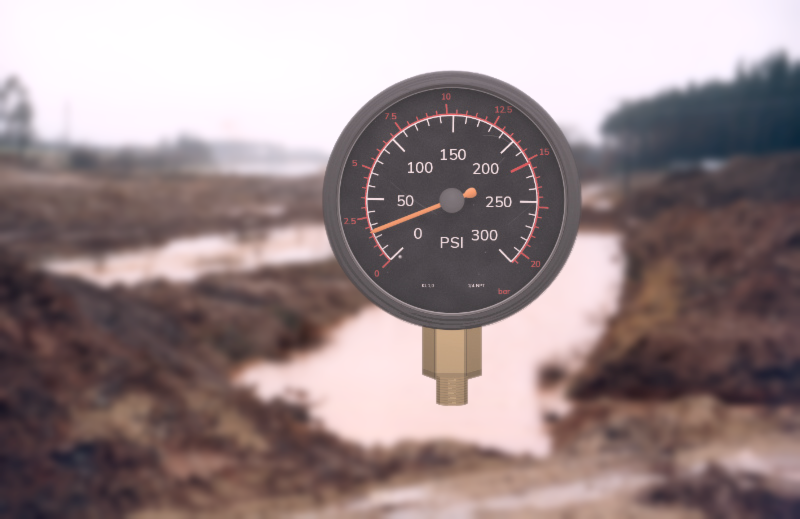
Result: 25 (psi)
